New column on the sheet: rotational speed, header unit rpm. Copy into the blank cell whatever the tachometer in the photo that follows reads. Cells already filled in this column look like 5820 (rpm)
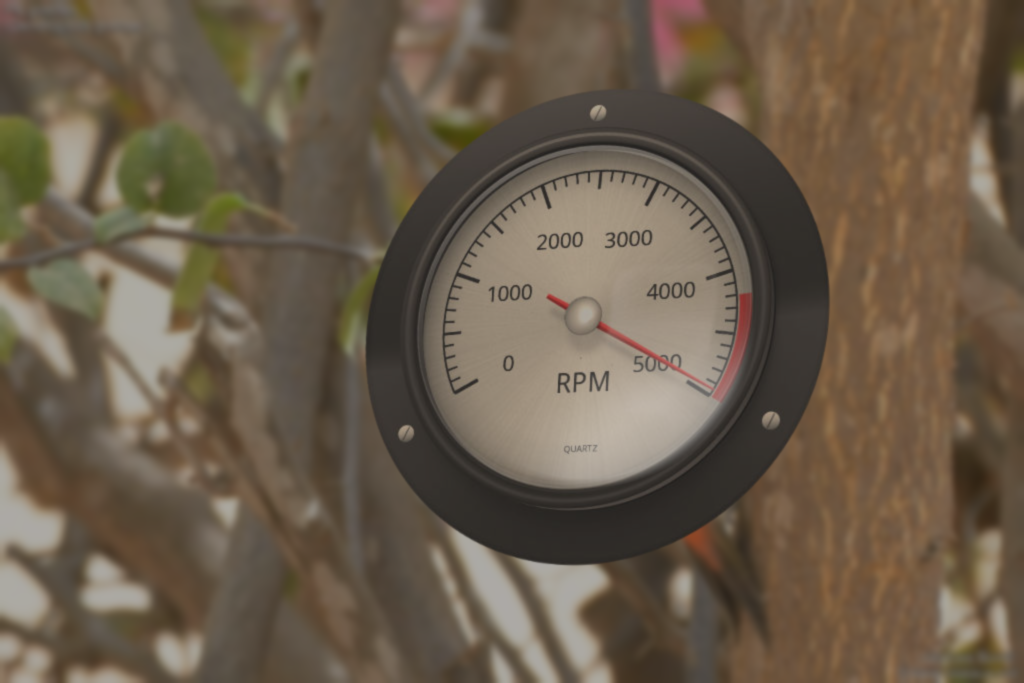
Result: 4950 (rpm)
